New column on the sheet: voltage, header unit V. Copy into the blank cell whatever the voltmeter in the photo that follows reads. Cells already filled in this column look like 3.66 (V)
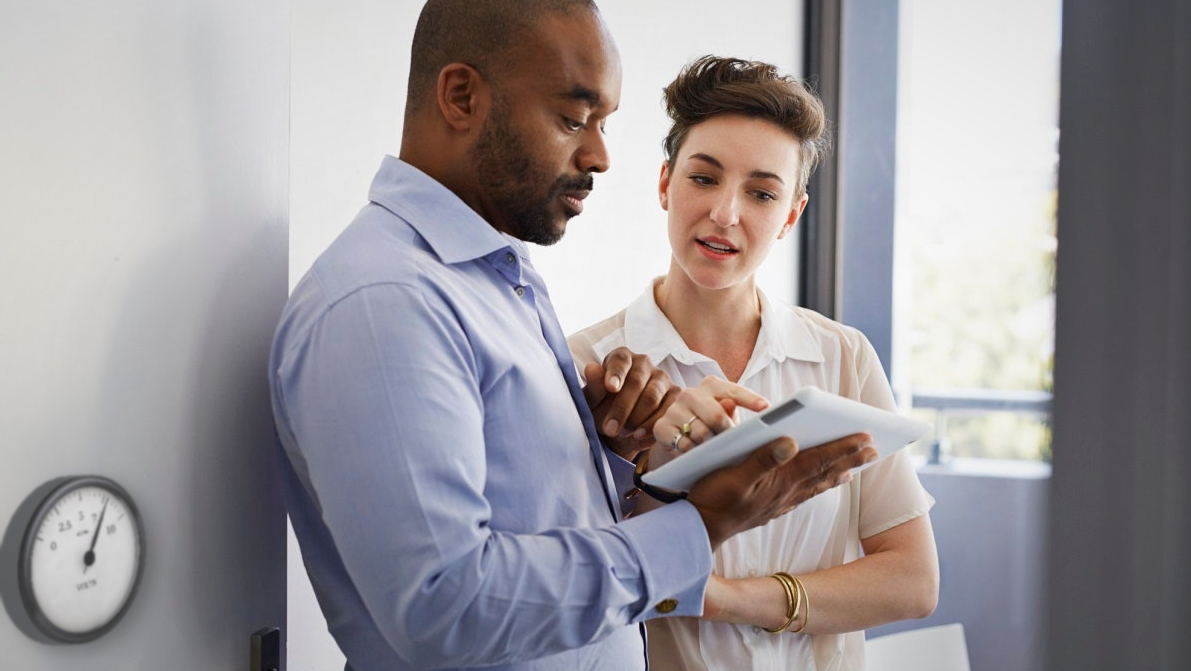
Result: 7.5 (V)
